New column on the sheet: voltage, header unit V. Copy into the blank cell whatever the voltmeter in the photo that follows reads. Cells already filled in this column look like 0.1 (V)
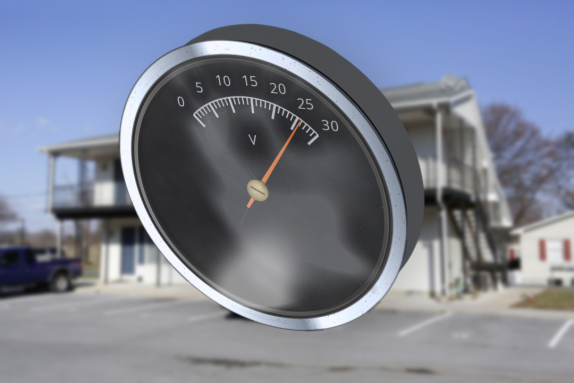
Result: 26 (V)
